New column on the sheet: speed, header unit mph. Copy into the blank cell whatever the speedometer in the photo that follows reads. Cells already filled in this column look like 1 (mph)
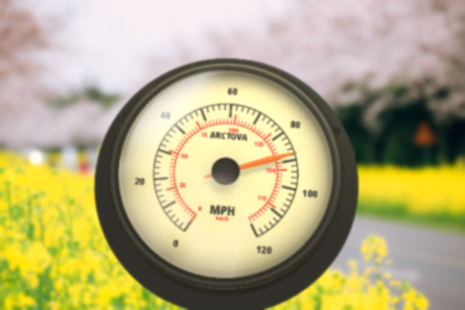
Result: 88 (mph)
